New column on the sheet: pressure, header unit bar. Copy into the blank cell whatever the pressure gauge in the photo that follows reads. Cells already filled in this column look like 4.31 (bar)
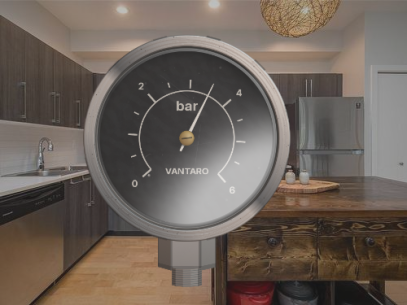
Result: 3.5 (bar)
